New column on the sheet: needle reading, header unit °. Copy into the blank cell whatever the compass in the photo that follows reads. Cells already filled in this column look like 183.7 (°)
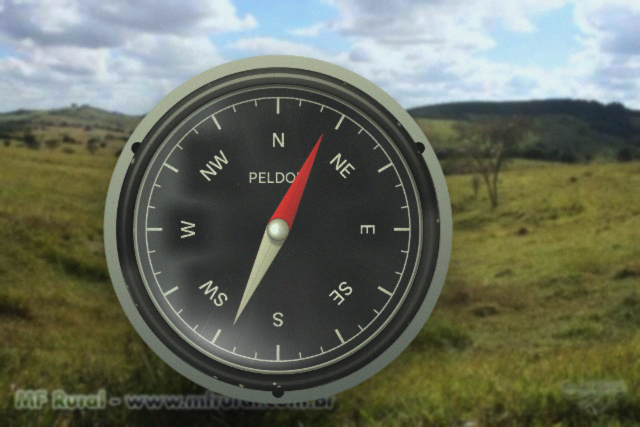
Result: 25 (°)
